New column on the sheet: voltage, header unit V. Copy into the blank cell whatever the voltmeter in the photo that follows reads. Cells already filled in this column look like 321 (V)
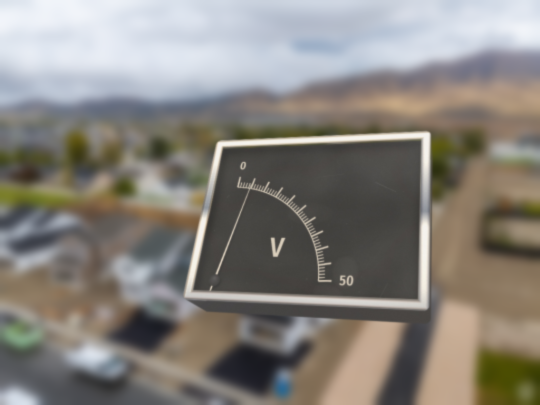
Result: 5 (V)
